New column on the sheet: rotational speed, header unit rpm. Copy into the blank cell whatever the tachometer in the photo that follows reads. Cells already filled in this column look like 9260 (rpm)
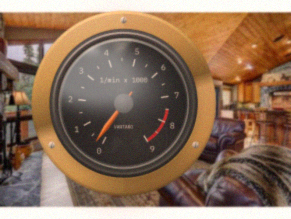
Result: 250 (rpm)
